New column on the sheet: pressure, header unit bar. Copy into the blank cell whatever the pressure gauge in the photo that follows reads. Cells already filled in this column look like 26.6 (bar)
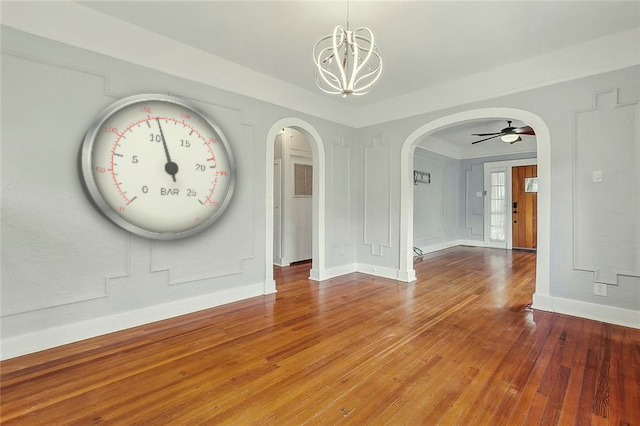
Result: 11 (bar)
